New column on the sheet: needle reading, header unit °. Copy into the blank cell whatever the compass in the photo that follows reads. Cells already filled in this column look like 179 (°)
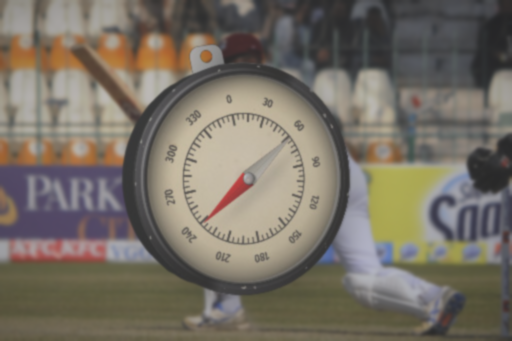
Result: 240 (°)
